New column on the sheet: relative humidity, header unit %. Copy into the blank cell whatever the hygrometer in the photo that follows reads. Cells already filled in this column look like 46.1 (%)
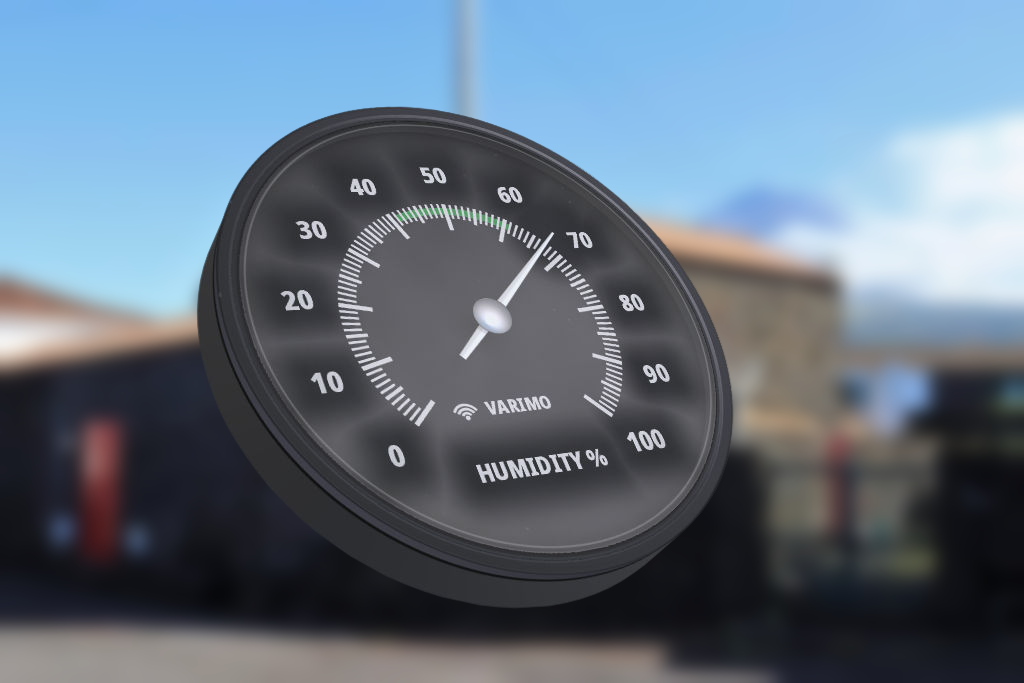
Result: 67 (%)
